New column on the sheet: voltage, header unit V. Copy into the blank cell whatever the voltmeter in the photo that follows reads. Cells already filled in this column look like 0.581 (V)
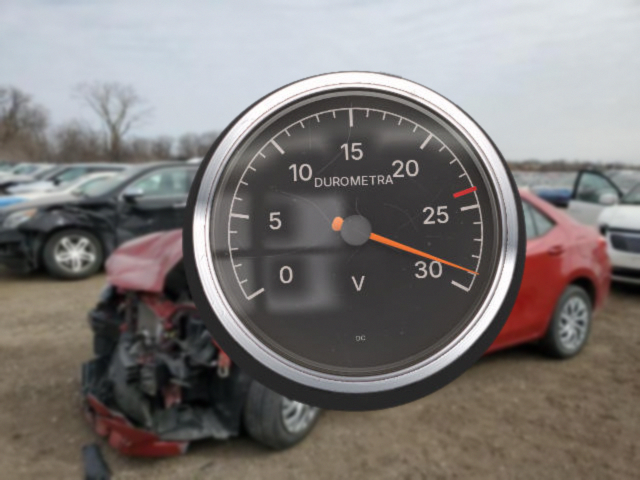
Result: 29 (V)
